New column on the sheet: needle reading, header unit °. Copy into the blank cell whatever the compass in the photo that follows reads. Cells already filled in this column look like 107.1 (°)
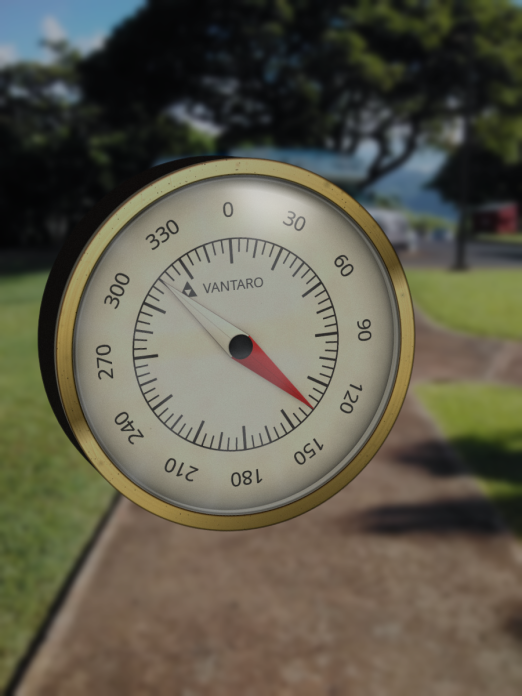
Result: 135 (°)
